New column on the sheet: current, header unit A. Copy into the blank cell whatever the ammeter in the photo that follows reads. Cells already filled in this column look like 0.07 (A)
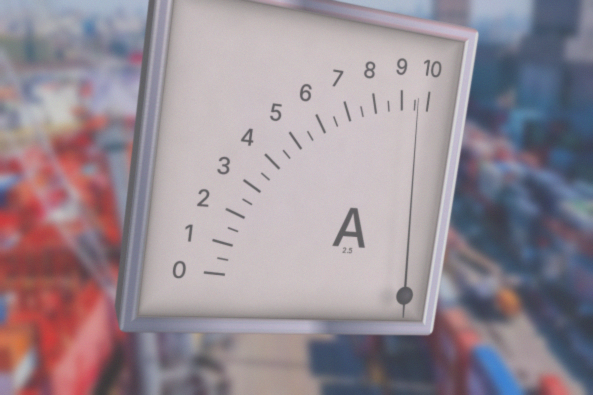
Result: 9.5 (A)
